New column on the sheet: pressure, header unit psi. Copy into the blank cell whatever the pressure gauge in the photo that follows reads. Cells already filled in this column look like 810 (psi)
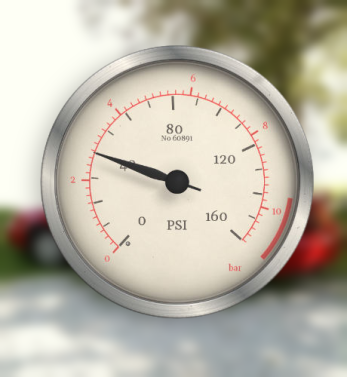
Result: 40 (psi)
